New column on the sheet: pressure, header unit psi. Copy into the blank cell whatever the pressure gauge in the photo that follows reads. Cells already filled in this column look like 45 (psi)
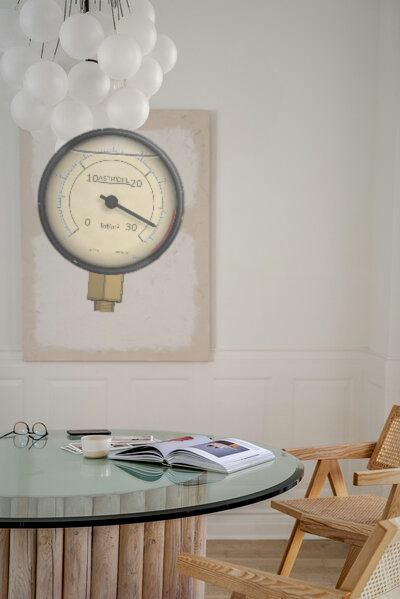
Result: 27.5 (psi)
